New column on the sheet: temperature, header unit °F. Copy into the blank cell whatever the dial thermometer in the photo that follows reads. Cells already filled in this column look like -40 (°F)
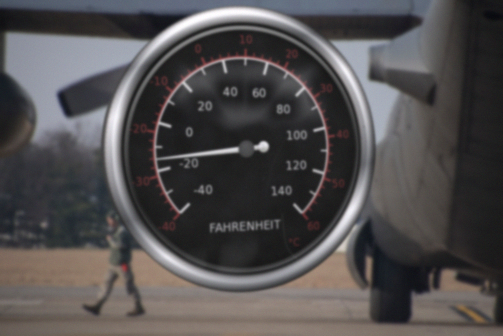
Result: -15 (°F)
